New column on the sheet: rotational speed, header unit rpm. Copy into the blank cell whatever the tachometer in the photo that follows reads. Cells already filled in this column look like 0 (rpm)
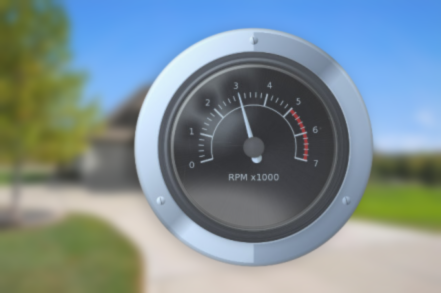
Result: 3000 (rpm)
